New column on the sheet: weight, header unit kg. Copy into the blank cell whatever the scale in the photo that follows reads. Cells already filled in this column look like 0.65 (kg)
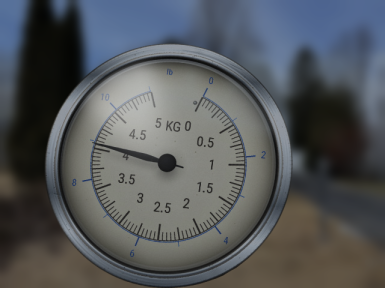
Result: 4.05 (kg)
